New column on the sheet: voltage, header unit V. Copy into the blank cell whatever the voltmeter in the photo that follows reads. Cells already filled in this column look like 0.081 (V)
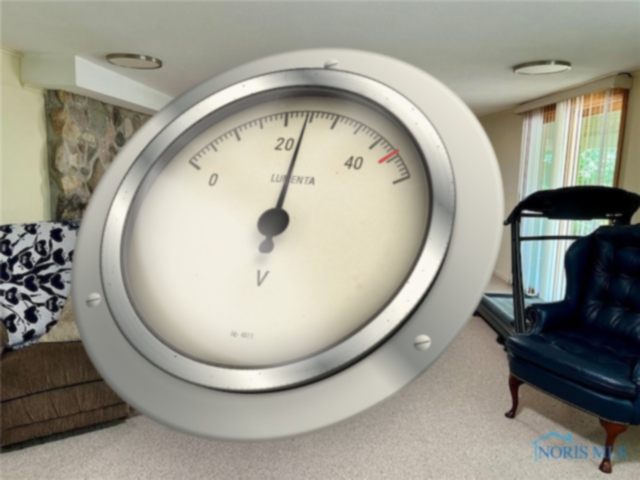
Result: 25 (V)
